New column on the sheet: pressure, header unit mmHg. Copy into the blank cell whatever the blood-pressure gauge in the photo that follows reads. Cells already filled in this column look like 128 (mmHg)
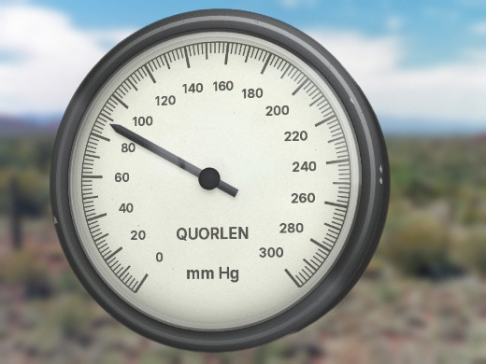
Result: 88 (mmHg)
